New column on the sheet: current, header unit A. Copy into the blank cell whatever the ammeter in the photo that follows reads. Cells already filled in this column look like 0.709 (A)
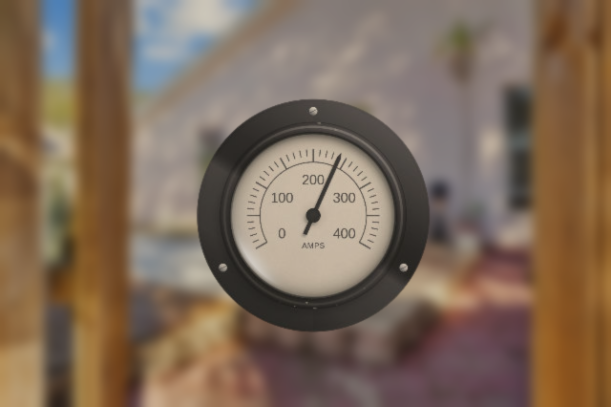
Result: 240 (A)
